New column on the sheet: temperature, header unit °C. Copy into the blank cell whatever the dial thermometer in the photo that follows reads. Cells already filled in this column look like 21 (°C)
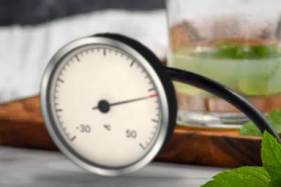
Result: 32 (°C)
